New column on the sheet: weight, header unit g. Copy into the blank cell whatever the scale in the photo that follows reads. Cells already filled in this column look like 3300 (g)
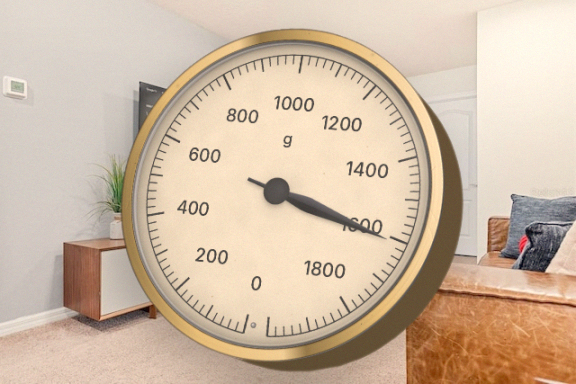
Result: 1610 (g)
